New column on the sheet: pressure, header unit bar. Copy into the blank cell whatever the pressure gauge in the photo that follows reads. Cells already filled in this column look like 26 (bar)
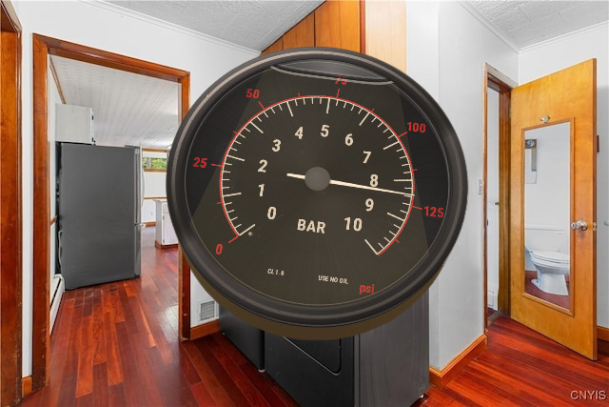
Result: 8.4 (bar)
